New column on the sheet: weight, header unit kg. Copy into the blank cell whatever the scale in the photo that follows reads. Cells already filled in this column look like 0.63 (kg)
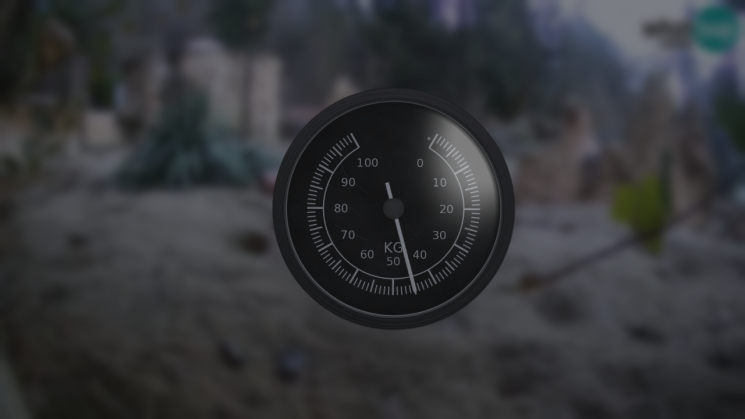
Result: 45 (kg)
